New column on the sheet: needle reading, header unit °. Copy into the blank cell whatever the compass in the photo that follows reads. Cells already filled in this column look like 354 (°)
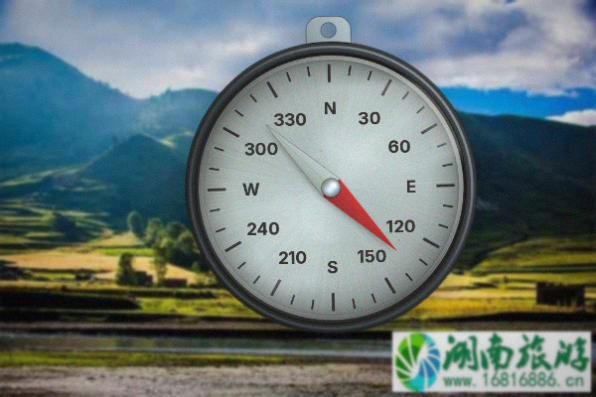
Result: 135 (°)
